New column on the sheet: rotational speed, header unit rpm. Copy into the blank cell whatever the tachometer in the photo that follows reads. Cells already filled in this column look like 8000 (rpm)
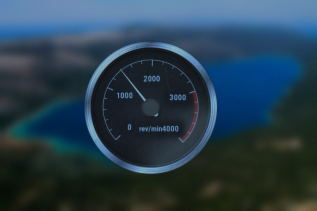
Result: 1400 (rpm)
